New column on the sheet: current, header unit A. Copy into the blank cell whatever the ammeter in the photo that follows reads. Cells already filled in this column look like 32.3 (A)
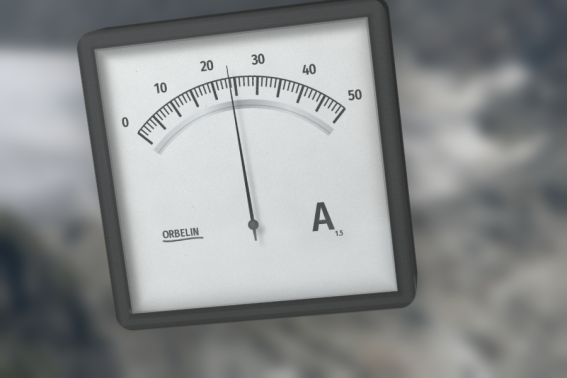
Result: 24 (A)
